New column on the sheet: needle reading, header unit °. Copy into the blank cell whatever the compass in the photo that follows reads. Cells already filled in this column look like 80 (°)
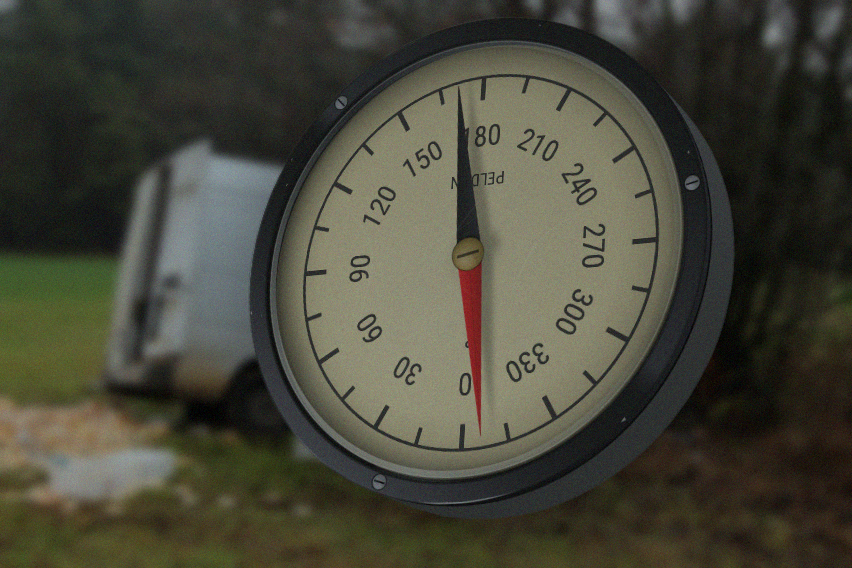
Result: 352.5 (°)
